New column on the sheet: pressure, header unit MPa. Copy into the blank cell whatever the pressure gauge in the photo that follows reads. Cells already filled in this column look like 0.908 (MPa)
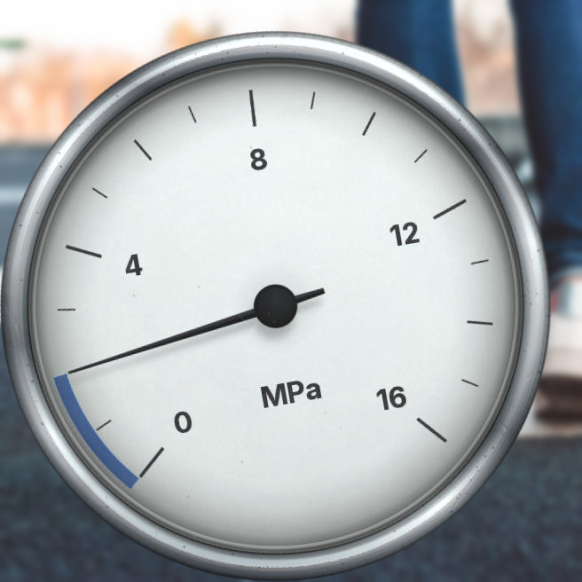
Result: 2 (MPa)
